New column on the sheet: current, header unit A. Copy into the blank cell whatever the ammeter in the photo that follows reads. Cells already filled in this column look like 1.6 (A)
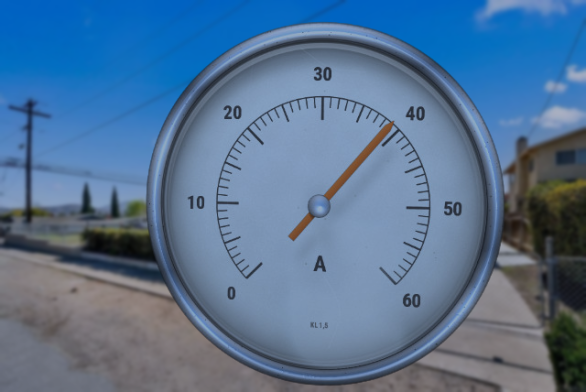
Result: 39 (A)
